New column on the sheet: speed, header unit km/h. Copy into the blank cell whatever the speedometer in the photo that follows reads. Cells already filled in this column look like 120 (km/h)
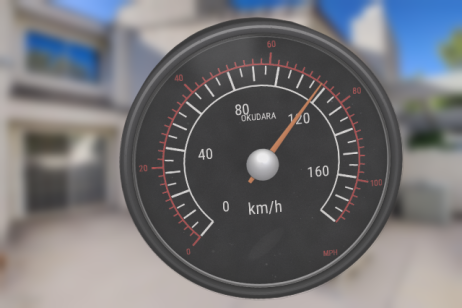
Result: 117.5 (km/h)
